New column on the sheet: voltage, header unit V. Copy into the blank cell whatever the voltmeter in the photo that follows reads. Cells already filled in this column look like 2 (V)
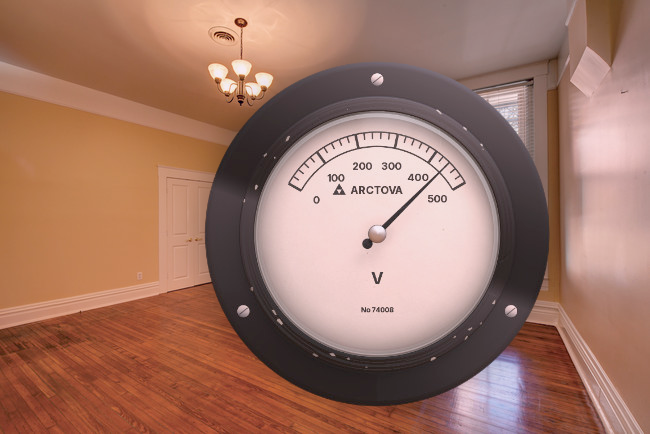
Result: 440 (V)
